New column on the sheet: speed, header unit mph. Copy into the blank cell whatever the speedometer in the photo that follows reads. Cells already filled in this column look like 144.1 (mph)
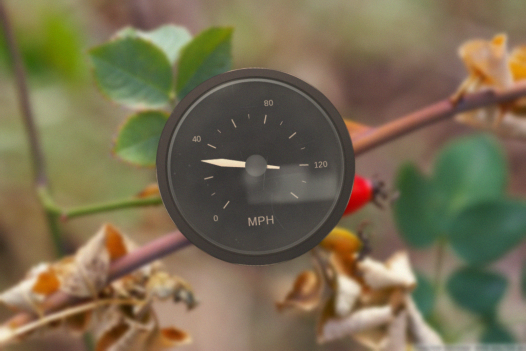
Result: 30 (mph)
